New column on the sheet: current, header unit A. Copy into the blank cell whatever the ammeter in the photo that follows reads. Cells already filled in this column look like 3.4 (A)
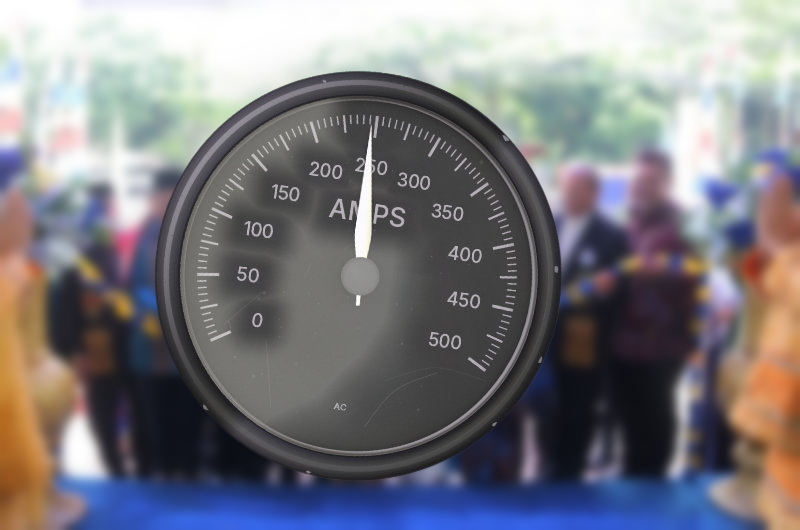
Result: 245 (A)
